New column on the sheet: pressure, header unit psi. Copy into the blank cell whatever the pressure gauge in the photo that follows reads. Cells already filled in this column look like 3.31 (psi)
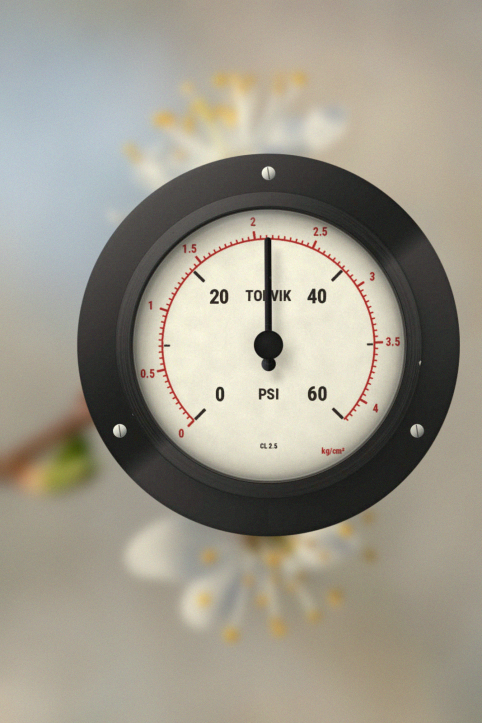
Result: 30 (psi)
